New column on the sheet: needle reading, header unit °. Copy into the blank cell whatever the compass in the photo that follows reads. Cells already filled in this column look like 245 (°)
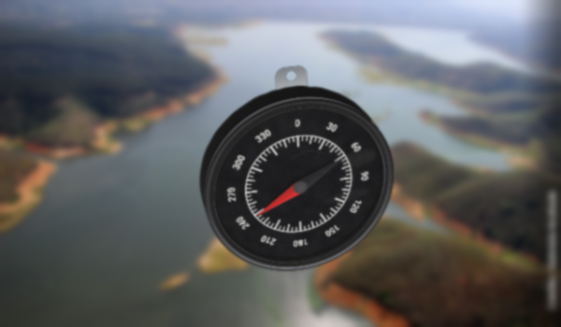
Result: 240 (°)
